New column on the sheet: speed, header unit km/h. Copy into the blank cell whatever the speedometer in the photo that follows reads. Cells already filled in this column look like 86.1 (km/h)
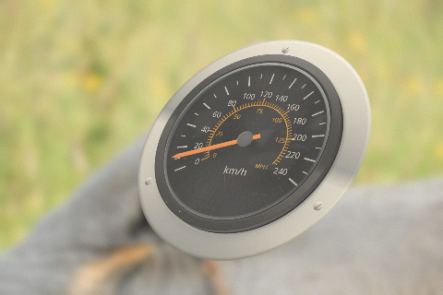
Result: 10 (km/h)
